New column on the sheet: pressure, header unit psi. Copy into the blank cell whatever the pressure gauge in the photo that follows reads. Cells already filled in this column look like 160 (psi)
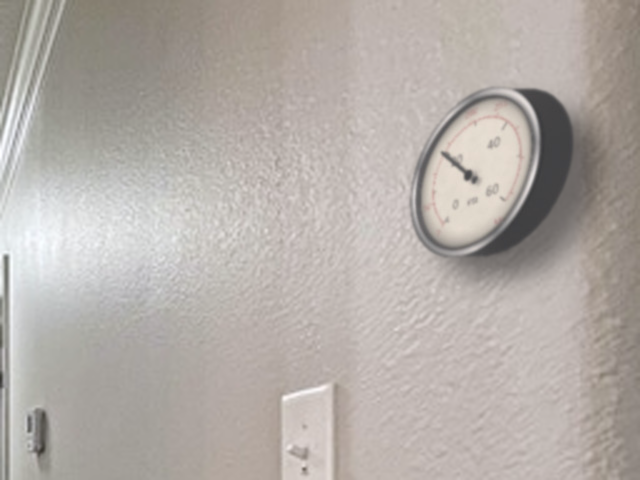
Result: 20 (psi)
